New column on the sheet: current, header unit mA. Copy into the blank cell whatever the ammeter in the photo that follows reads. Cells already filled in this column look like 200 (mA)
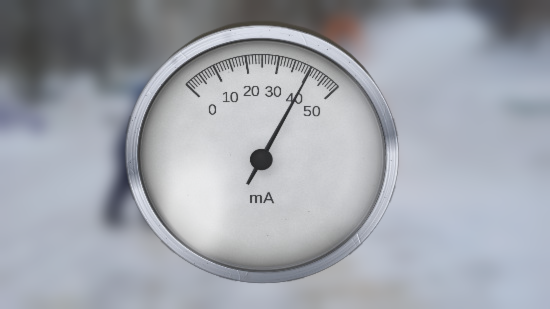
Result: 40 (mA)
